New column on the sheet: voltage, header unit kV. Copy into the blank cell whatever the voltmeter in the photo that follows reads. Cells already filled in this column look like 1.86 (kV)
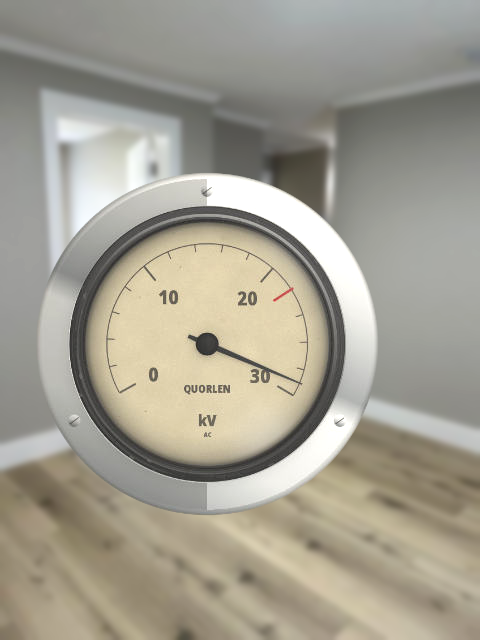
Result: 29 (kV)
